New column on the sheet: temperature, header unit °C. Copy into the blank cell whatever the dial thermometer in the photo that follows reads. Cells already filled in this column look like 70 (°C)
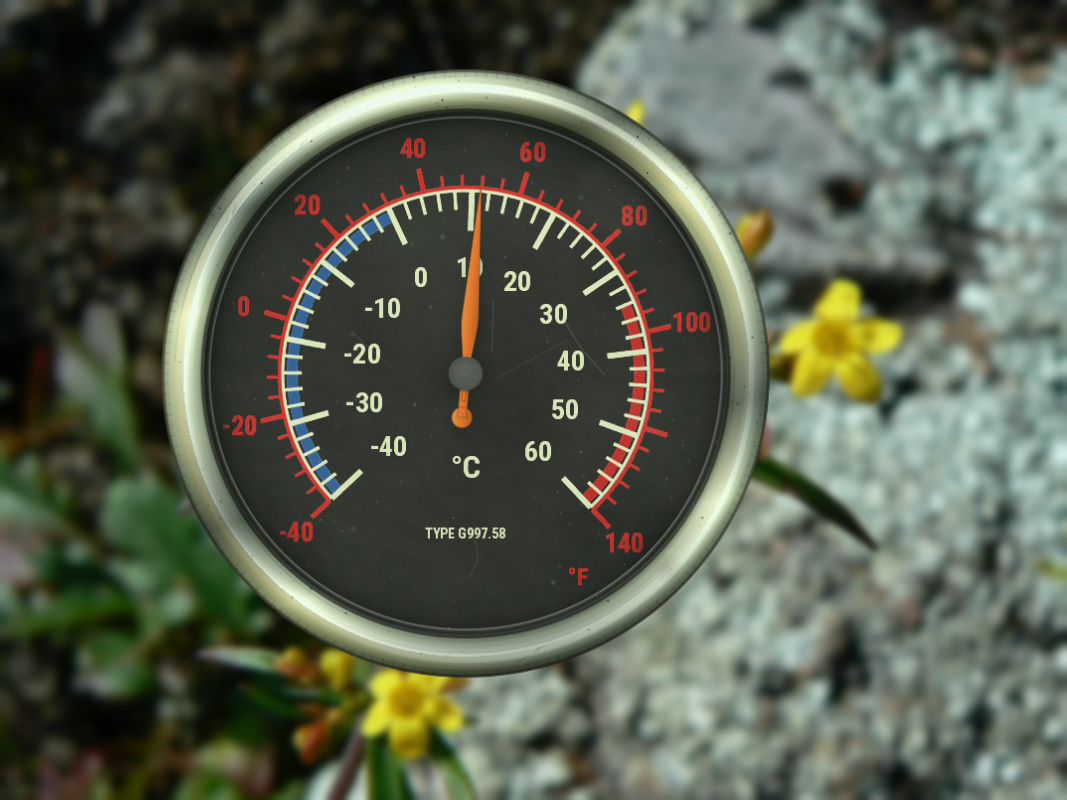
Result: 11 (°C)
